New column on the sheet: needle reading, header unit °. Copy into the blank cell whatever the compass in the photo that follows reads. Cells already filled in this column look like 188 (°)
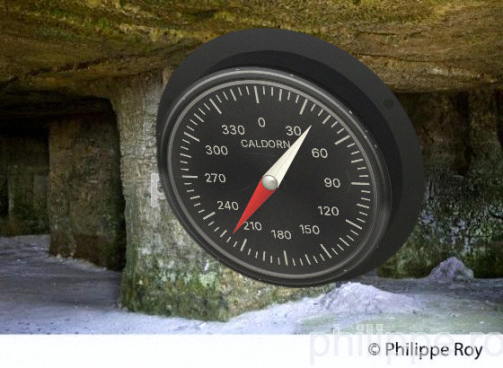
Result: 220 (°)
